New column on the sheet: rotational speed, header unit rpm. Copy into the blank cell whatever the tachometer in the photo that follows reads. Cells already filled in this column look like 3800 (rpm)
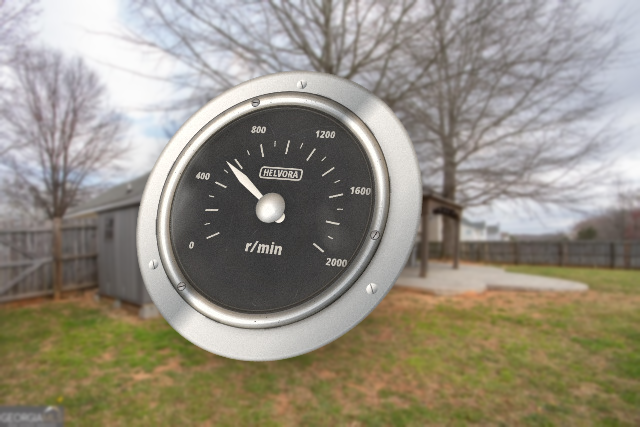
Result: 550 (rpm)
